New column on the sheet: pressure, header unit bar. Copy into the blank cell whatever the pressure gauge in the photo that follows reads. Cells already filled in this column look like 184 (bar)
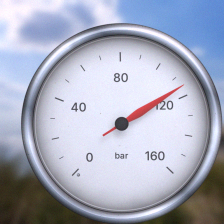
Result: 115 (bar)
